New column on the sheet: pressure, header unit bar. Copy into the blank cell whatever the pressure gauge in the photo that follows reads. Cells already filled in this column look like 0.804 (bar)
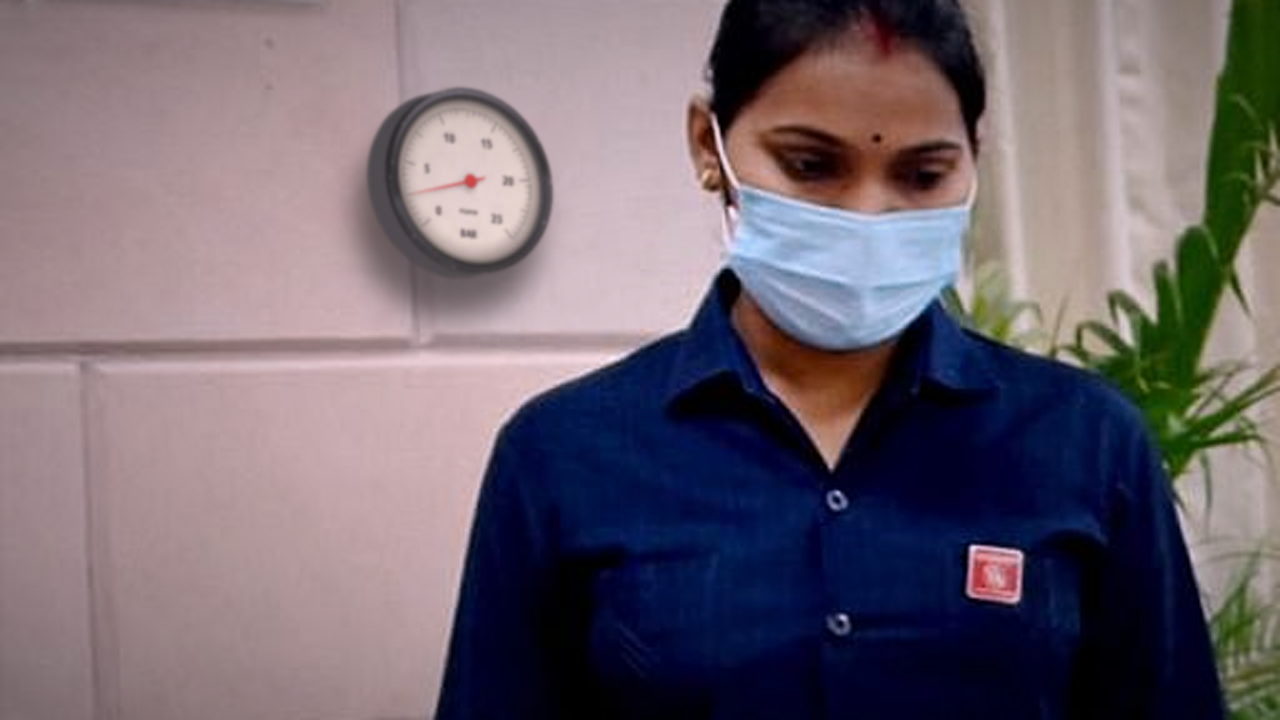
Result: 2.5 (bar)
